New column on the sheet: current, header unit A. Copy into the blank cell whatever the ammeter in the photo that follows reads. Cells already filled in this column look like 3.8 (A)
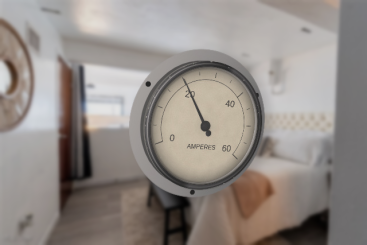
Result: 20 (A)
